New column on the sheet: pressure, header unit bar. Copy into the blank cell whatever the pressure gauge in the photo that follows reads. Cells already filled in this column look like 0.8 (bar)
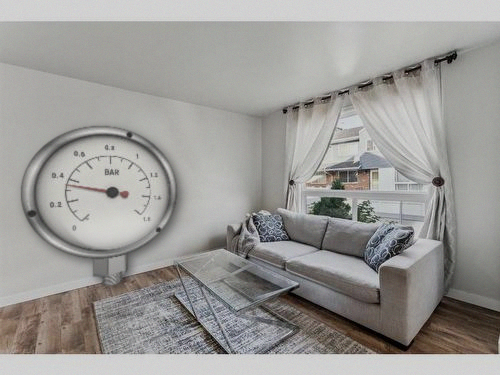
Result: 0.35 (bar)
